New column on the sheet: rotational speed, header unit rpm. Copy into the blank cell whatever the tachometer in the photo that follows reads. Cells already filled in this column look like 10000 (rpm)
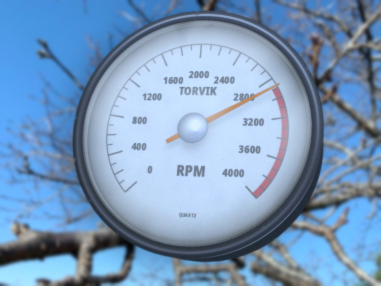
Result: 2900 (rpm)
